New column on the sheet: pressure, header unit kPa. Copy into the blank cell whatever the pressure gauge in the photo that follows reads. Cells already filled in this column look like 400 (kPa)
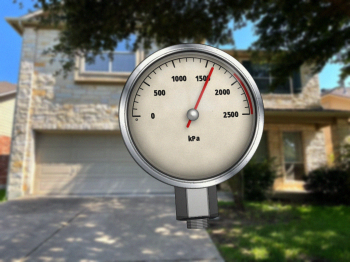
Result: 1600 (kPa)
